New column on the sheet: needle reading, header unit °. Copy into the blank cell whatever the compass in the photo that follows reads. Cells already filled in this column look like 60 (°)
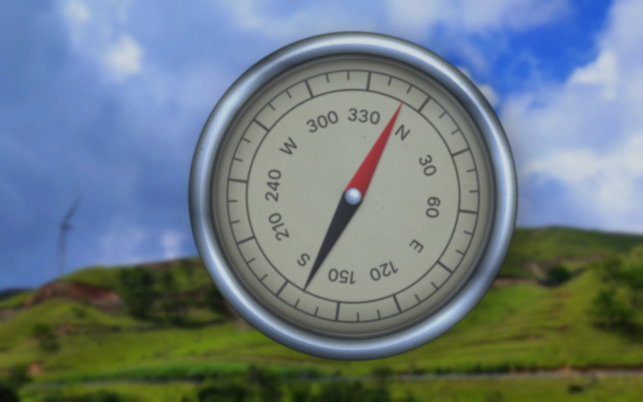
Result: 350 (°)
